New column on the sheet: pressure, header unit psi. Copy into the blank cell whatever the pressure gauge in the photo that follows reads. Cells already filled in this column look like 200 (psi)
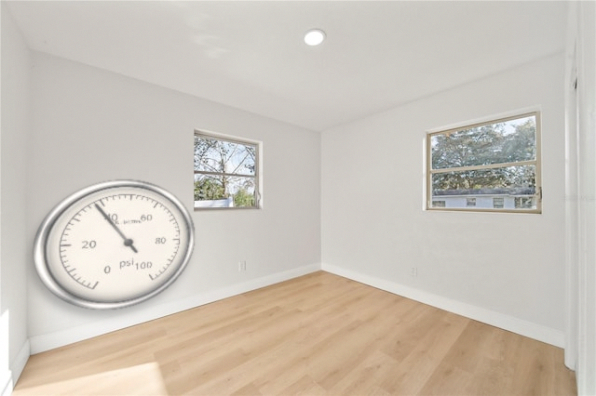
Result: 38 (psi)
